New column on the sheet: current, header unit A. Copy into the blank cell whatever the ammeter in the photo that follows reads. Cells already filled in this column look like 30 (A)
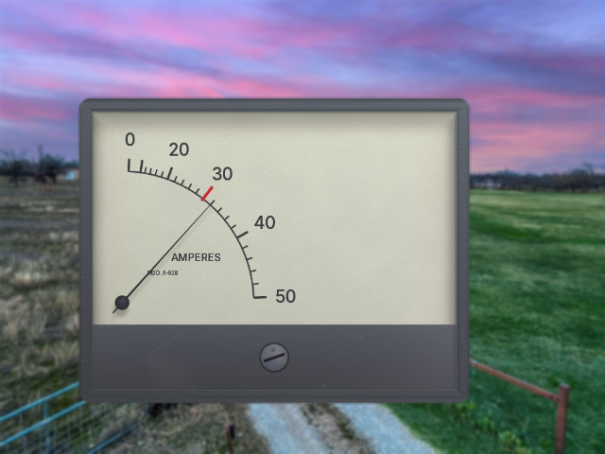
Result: 32 (A)
